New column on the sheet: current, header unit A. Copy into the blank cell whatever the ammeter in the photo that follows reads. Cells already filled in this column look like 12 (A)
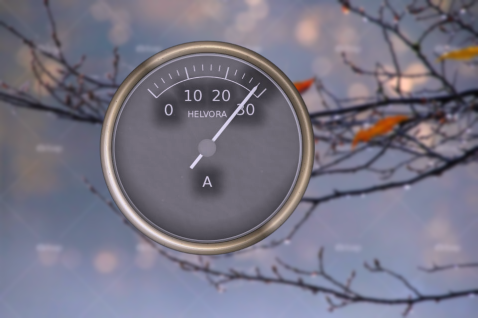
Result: 28 (A)
